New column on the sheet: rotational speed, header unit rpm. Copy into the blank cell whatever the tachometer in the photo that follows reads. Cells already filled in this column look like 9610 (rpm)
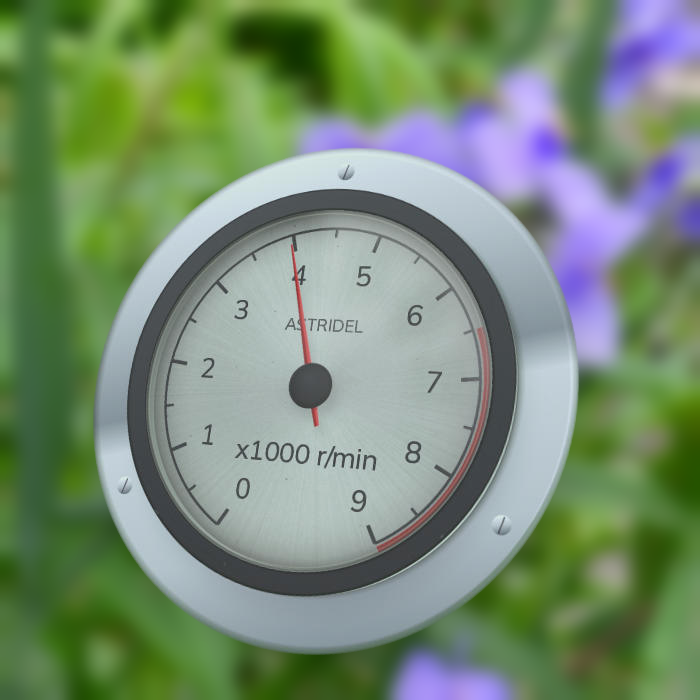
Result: 4000 (rpm)
